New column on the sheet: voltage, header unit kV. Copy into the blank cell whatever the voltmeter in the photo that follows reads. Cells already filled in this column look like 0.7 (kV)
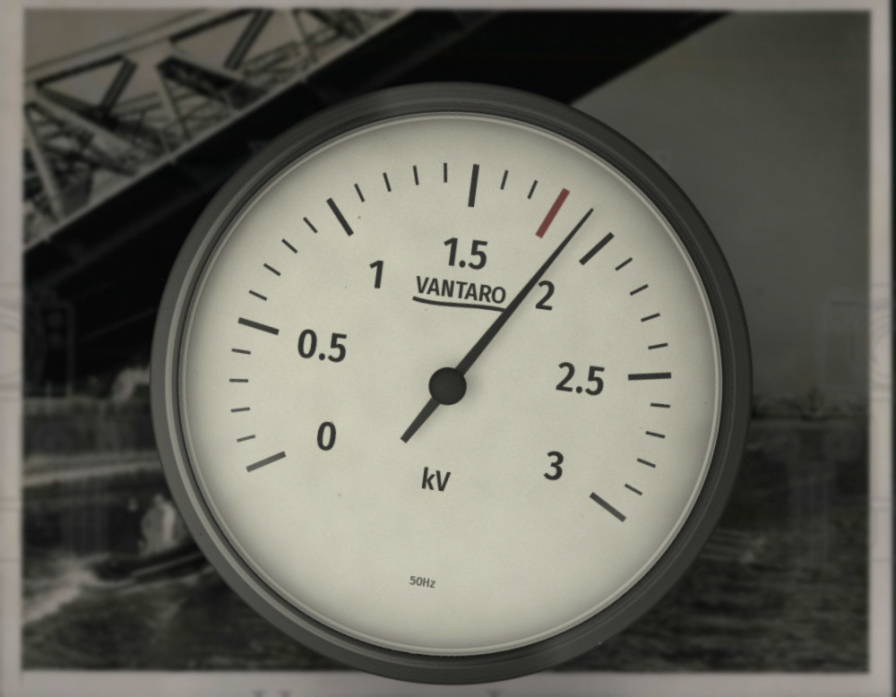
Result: 1.9 (kV)
